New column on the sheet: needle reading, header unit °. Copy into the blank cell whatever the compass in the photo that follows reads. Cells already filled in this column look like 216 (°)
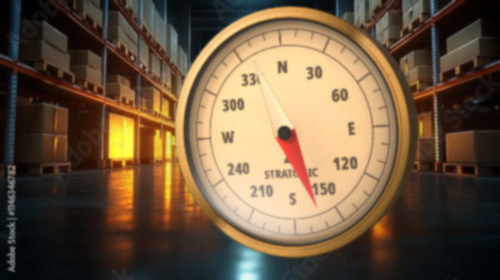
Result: 160 (°)
